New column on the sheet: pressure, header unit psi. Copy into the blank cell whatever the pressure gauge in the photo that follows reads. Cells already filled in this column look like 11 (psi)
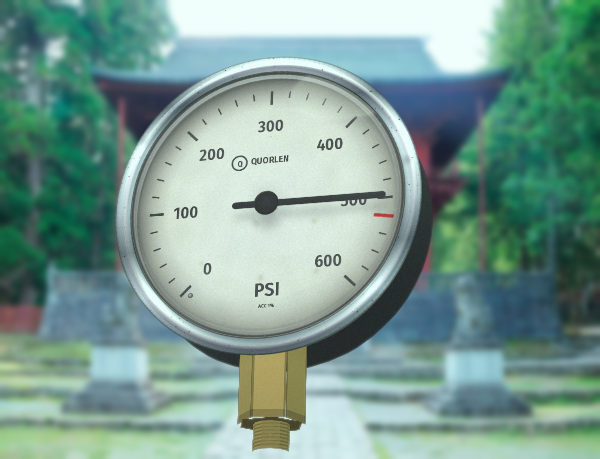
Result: 500 (psi)
